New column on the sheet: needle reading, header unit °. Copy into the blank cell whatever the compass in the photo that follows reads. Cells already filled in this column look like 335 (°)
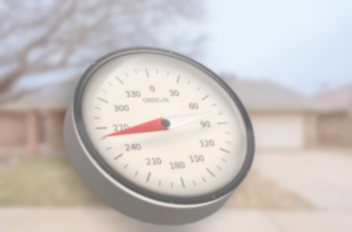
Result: 260 (°)
